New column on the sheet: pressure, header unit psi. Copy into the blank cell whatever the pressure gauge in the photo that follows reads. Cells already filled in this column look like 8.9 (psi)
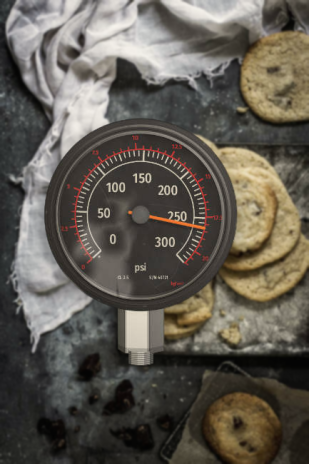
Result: 260 (psi)
